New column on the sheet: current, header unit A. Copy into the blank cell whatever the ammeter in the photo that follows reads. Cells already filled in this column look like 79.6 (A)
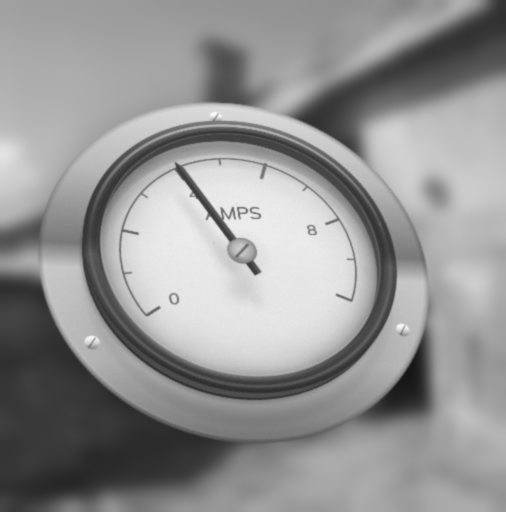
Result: 4 (A)
